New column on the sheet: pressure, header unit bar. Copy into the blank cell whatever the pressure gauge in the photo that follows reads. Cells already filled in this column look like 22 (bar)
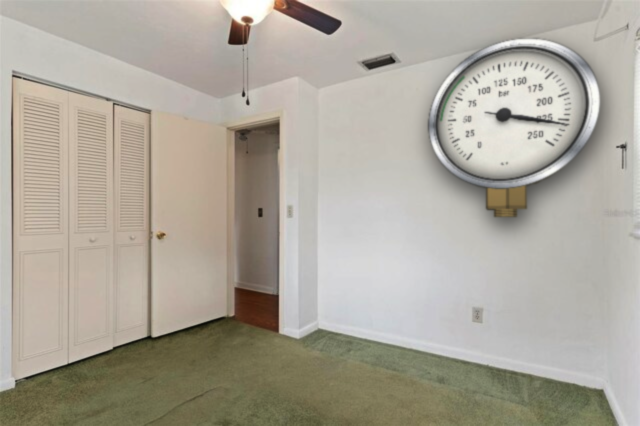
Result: 230 (bar)
